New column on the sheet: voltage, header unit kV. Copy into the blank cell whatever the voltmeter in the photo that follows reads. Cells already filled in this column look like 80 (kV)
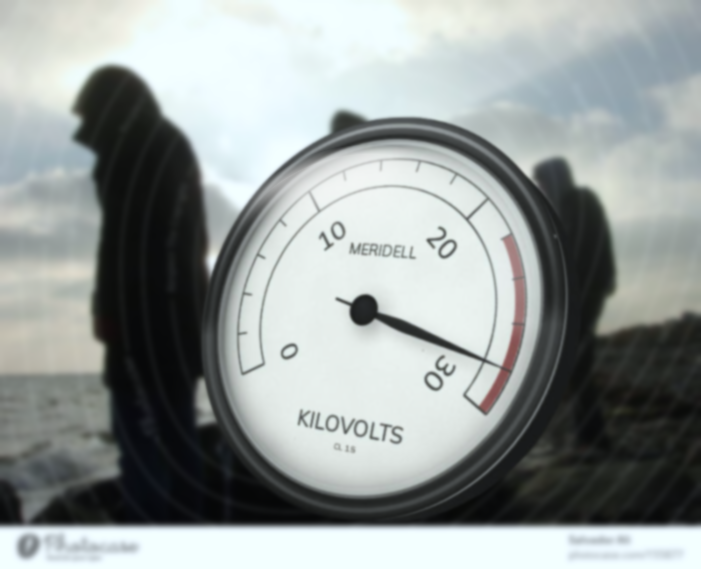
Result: 28 (kV)
